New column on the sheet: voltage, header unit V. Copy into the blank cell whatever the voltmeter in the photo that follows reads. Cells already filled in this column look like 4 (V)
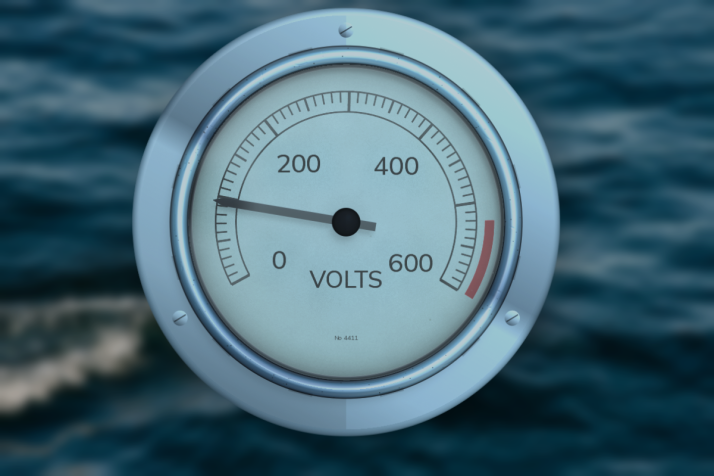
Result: 95 (V)
